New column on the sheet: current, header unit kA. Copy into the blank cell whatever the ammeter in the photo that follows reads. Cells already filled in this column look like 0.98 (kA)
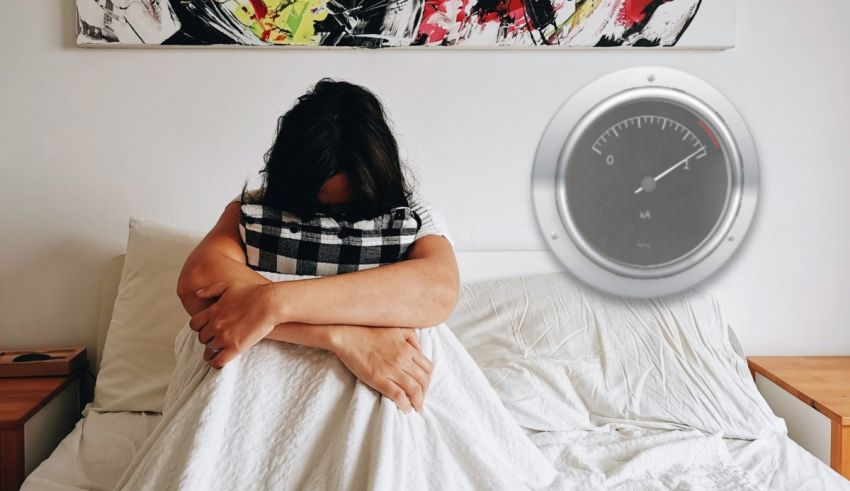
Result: 0.95 (kA)
